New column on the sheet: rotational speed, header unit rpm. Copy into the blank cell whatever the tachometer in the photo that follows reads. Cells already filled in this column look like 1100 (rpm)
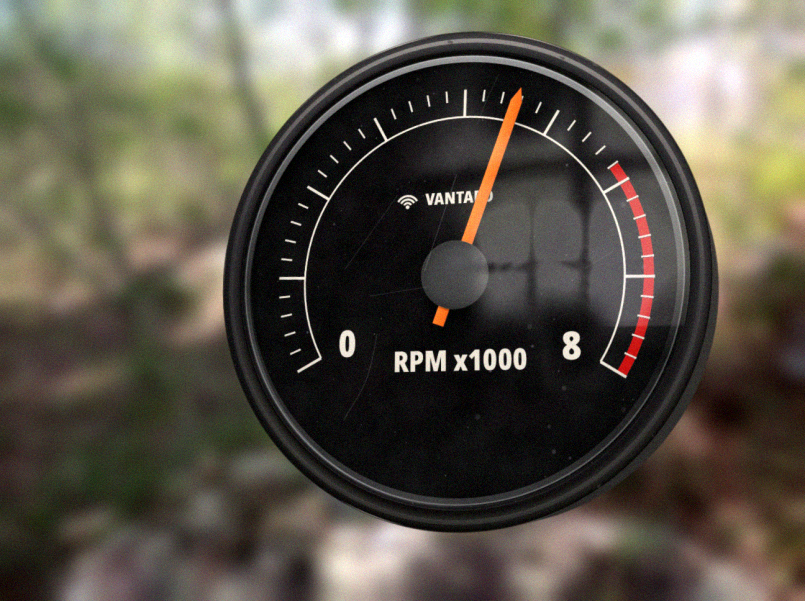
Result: 4600 (rpm)
